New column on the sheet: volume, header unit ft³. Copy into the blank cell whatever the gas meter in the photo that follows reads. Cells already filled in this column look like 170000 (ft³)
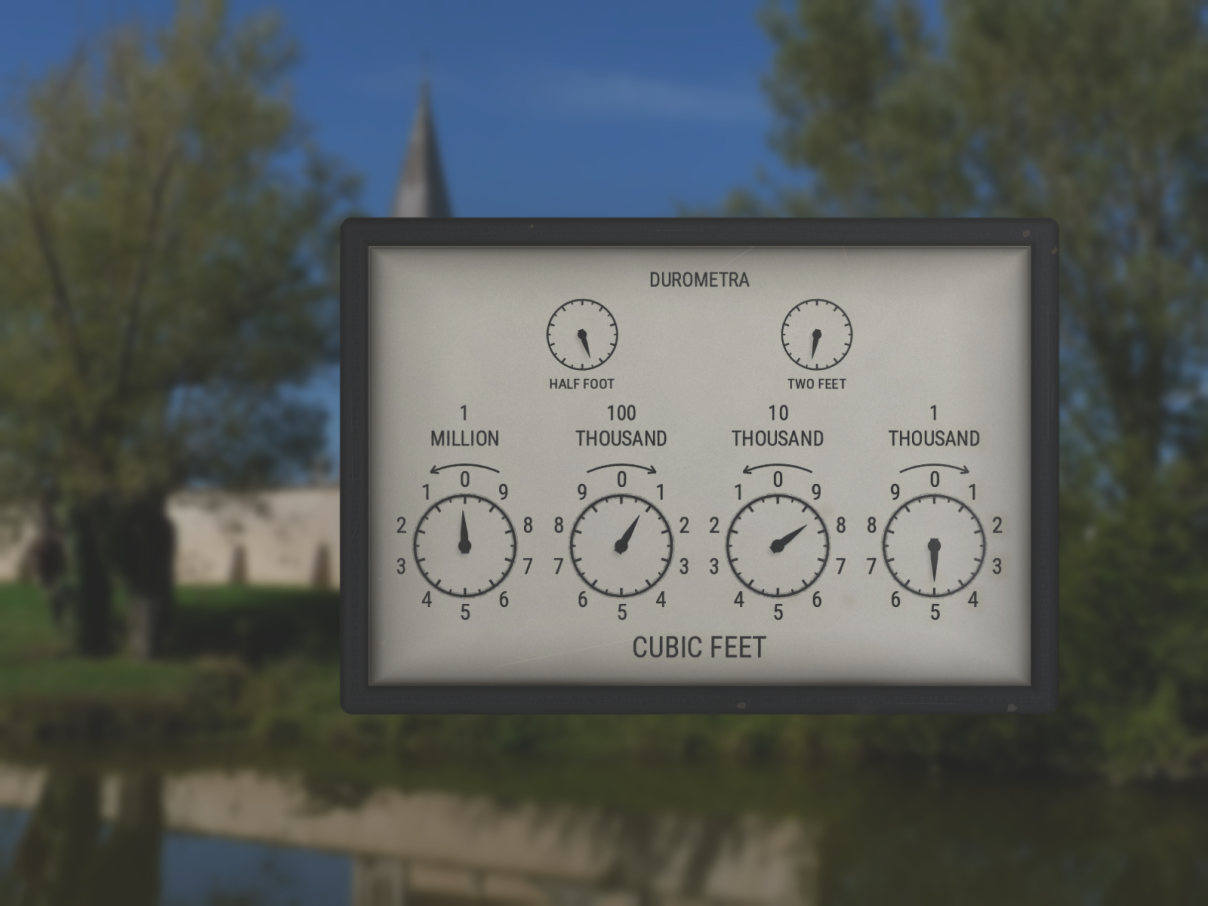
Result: 8500 (ft³)
